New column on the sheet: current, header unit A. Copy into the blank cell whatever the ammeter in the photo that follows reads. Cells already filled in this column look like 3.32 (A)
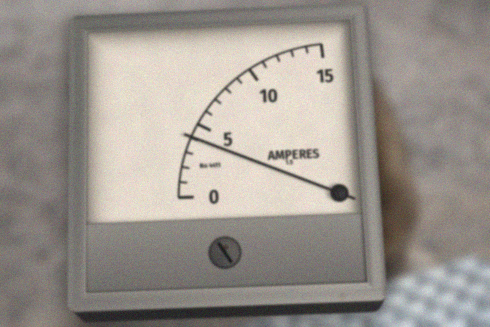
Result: 4 (A)
